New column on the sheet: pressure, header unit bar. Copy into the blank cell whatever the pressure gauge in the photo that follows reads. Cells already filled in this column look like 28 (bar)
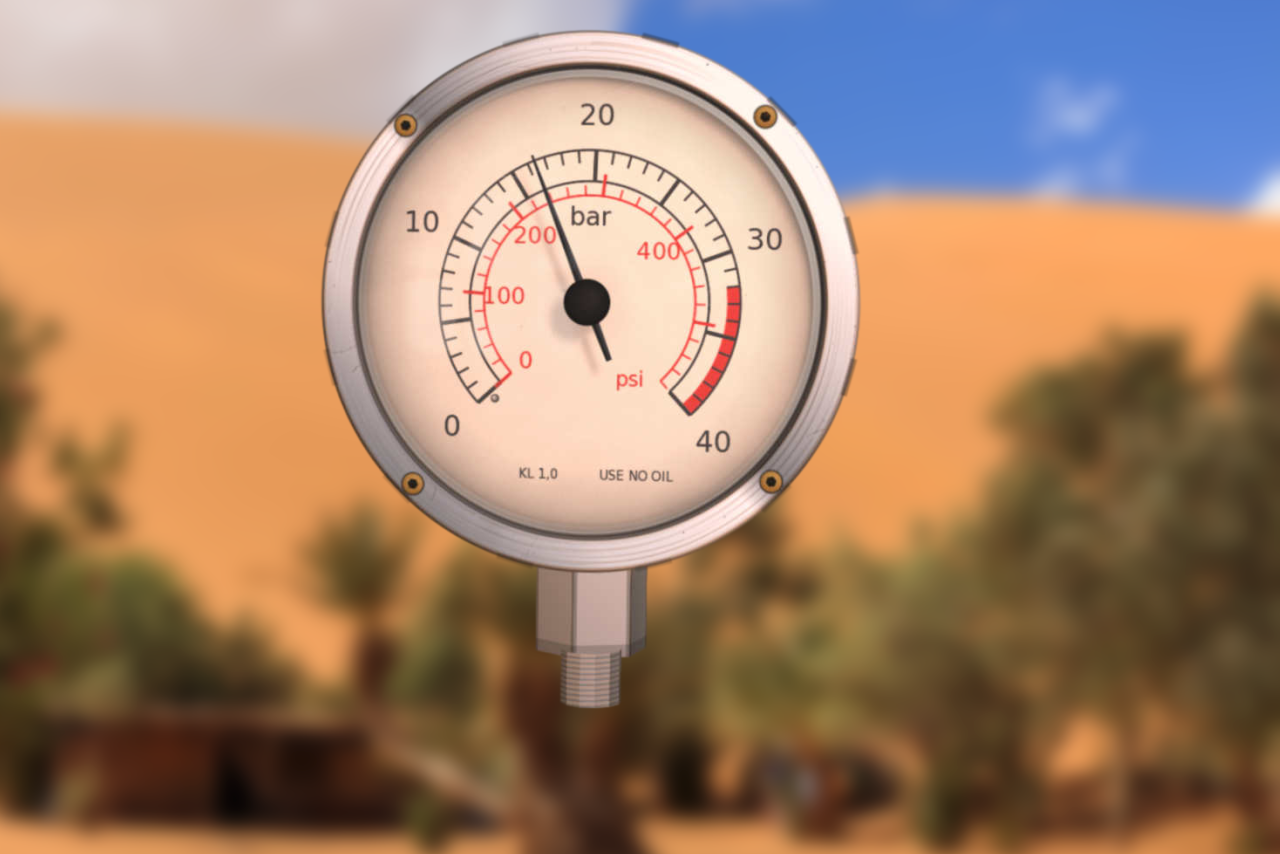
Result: 16.5 (bar)
